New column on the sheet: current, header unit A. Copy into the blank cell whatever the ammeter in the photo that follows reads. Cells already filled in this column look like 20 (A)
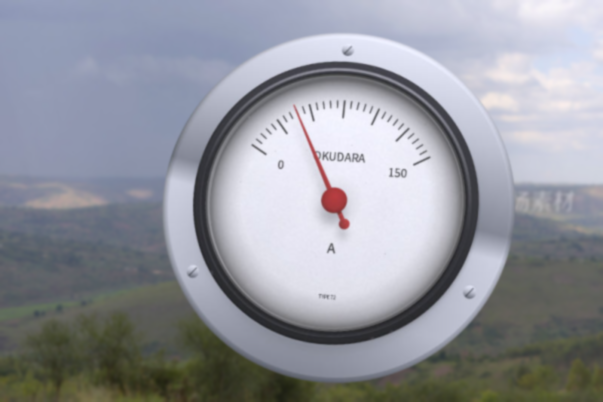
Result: 40 (A)
